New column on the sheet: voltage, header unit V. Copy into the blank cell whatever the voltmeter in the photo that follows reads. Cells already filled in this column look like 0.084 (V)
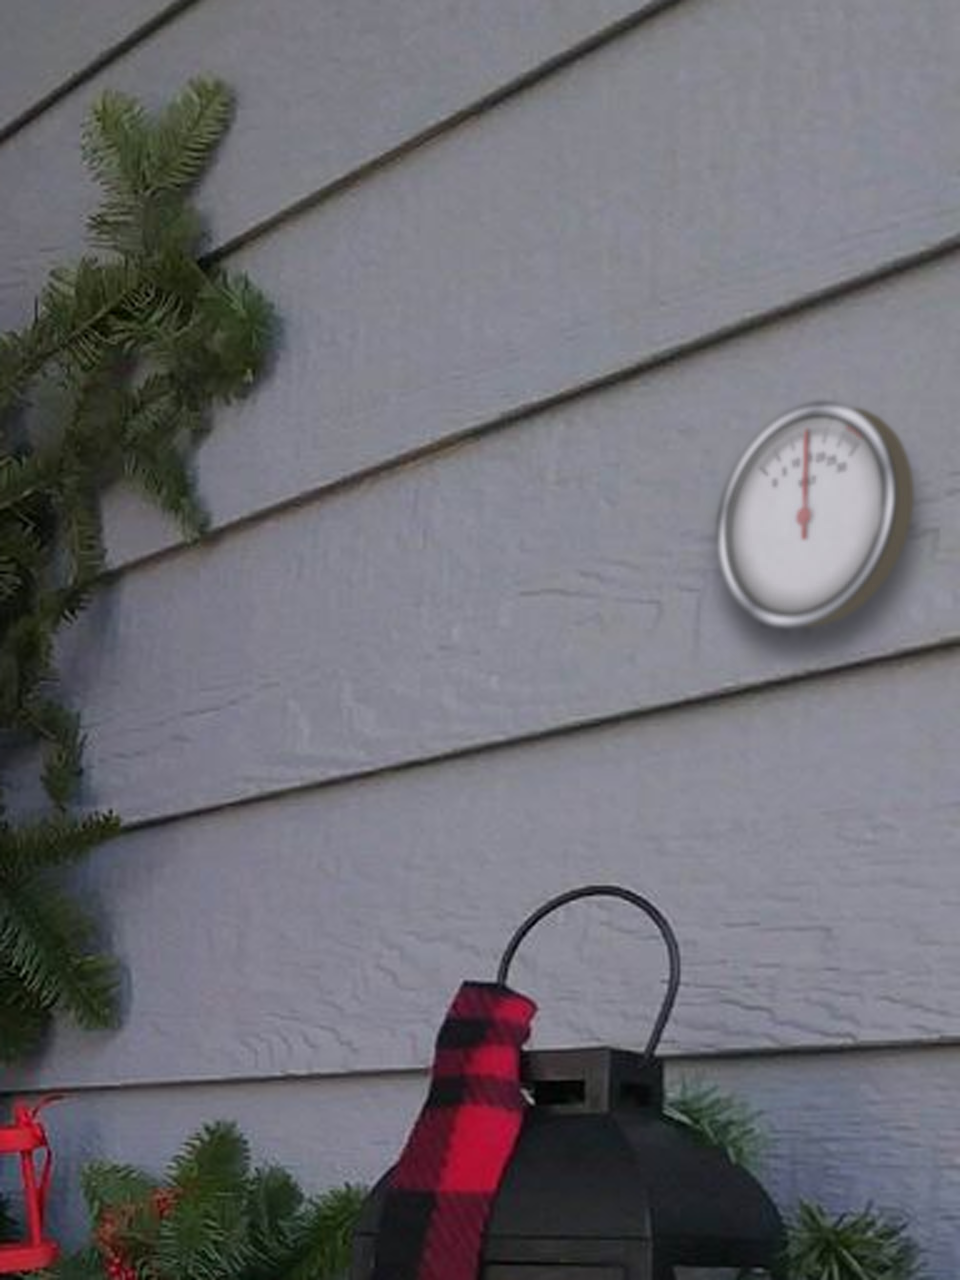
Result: 15 (V)
